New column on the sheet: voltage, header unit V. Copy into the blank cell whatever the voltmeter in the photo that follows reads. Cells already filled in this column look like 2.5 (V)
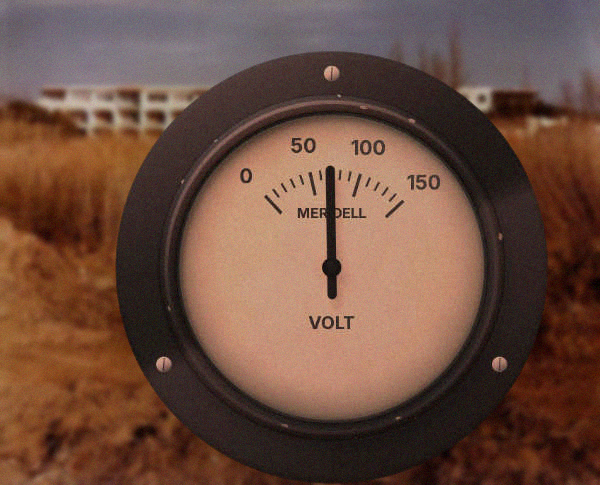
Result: 70 (V)
